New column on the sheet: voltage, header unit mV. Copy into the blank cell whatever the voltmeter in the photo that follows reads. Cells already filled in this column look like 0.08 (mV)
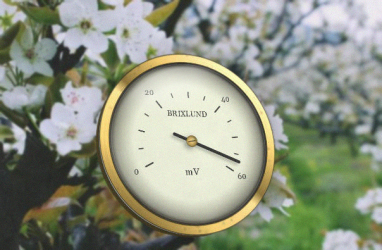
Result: 57.5 (mV)
